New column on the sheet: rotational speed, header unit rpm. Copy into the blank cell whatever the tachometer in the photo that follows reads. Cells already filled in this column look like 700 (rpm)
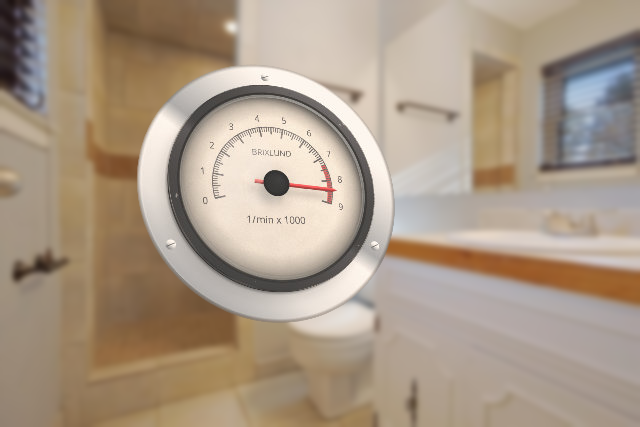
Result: 8500 (rpm)
